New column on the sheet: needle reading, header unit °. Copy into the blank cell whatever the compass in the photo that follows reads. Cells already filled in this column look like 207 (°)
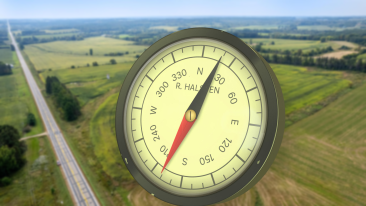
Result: 200 (°)
